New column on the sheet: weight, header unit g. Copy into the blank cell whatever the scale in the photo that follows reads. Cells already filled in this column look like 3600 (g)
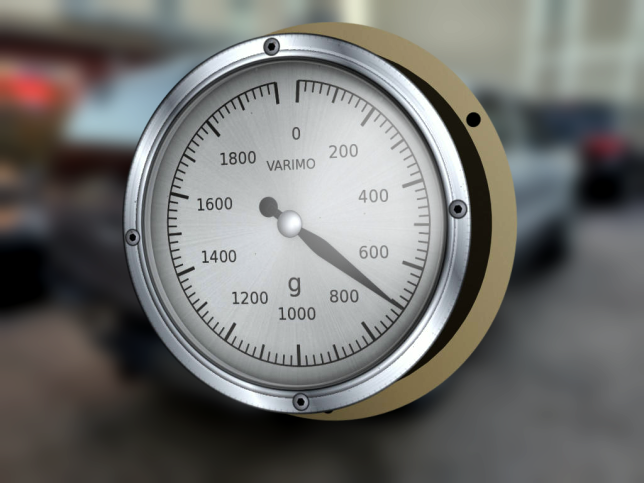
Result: 700 (g)
